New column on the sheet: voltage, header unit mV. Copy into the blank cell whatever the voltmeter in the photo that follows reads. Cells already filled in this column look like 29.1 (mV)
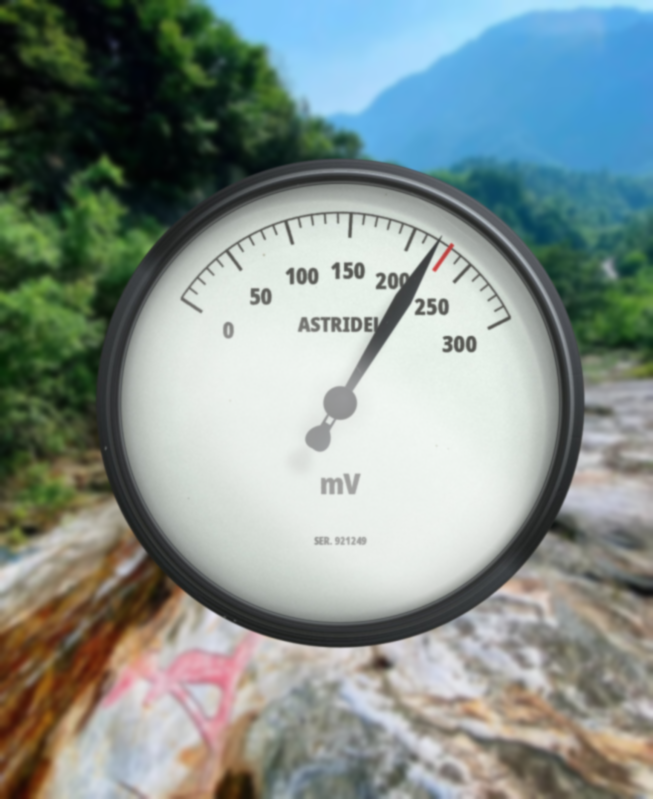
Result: 220 (mV)
